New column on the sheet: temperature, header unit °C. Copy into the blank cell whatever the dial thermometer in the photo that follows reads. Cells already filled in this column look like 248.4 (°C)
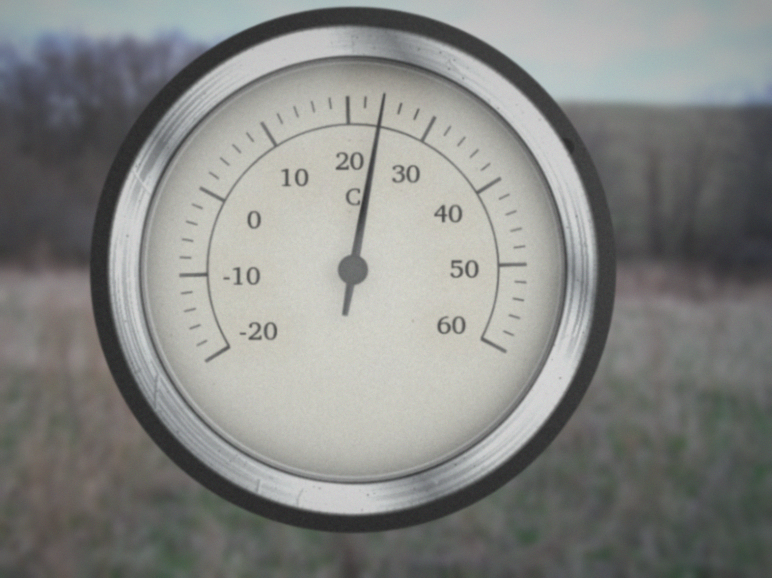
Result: 24 (°C)
